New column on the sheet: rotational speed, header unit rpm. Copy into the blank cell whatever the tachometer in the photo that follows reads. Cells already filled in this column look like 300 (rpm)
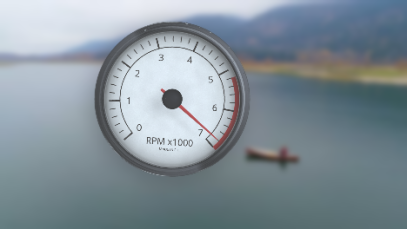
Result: 6800 (rpm)
